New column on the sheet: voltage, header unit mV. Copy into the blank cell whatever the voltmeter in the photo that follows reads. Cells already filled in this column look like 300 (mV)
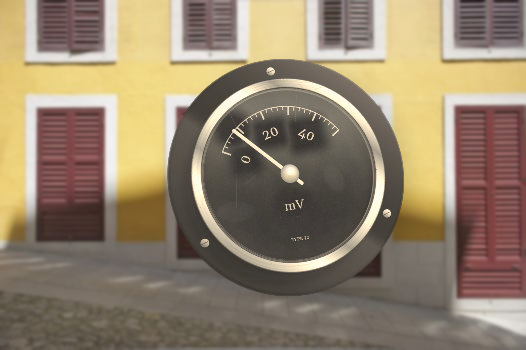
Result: 8 (mV)
